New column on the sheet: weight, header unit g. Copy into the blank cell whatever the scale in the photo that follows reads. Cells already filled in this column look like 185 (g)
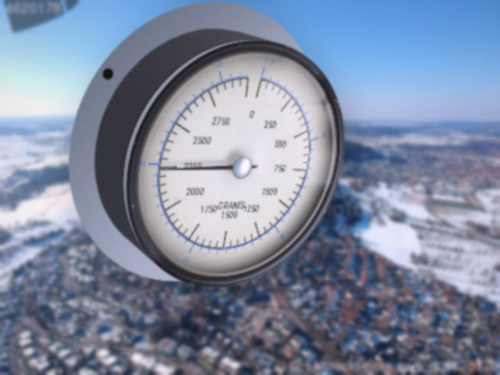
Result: 2250 (g)
